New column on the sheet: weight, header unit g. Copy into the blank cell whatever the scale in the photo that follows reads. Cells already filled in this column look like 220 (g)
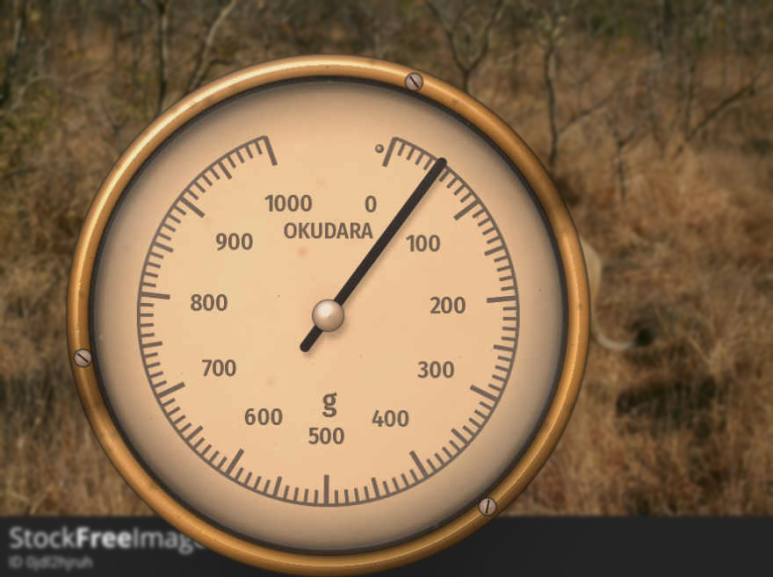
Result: 50 (g)
